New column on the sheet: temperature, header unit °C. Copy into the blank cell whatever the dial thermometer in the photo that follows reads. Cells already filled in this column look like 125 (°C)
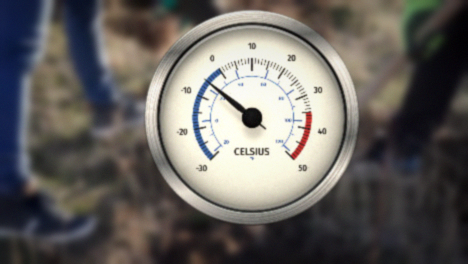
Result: -5 (°C)
